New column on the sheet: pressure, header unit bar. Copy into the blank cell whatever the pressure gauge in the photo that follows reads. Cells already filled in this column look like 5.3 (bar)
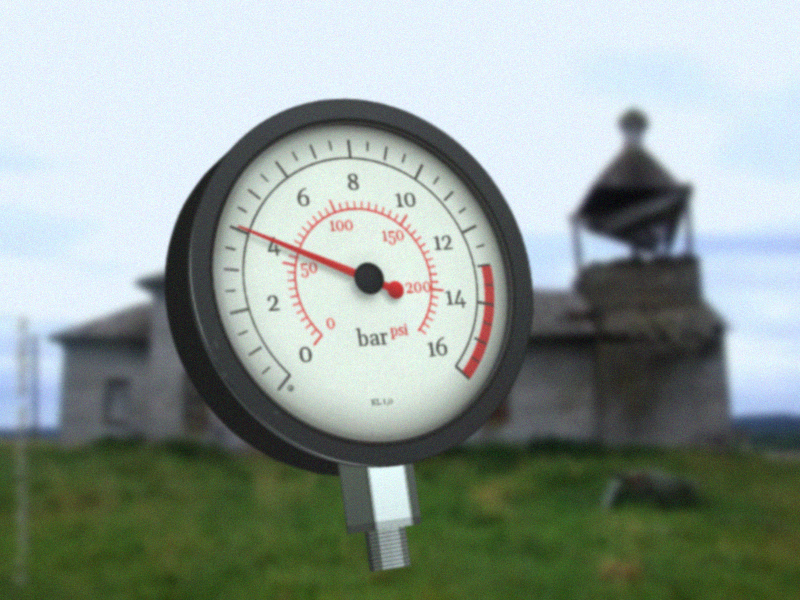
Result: 4 (bar)
